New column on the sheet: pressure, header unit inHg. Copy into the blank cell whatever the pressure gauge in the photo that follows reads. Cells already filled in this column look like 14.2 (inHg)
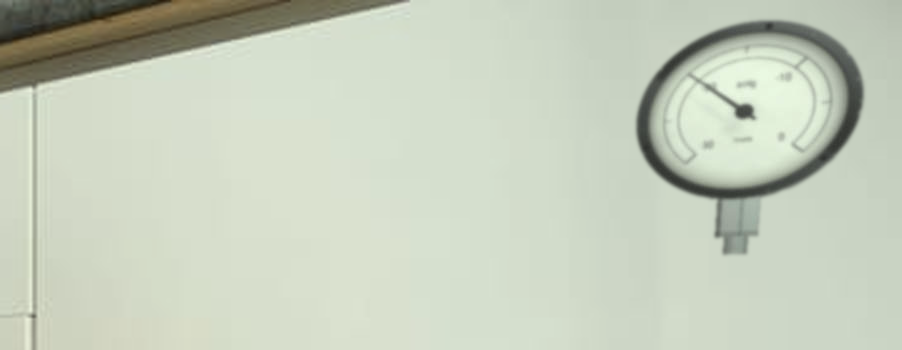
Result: -20 (inHg)
